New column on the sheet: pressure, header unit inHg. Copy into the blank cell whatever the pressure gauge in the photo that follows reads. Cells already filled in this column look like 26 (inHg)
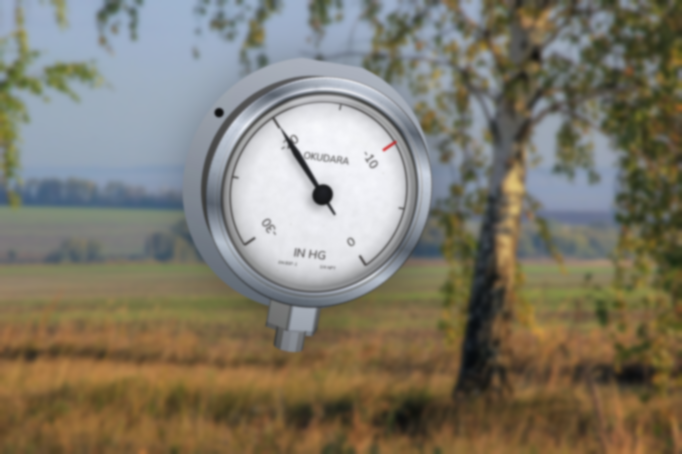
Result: -20 (inHg)
